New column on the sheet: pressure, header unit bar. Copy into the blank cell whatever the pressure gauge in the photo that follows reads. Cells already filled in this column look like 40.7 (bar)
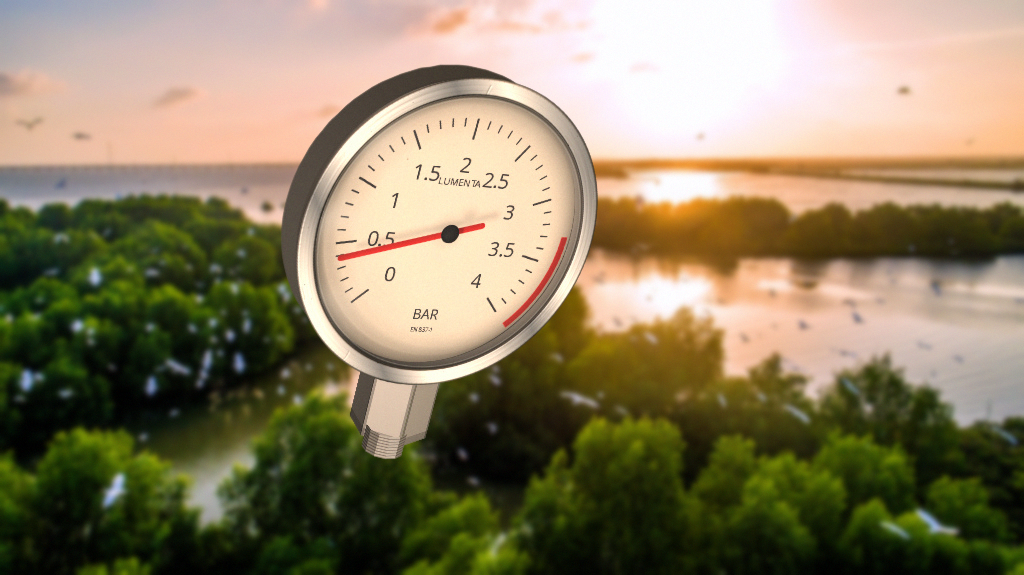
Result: 0.4 (bar)
